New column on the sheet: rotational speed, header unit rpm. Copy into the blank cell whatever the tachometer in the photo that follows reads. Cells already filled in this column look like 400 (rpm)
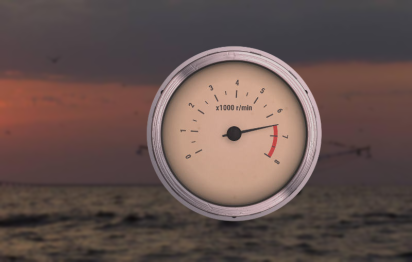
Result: 6500 (rpm)
